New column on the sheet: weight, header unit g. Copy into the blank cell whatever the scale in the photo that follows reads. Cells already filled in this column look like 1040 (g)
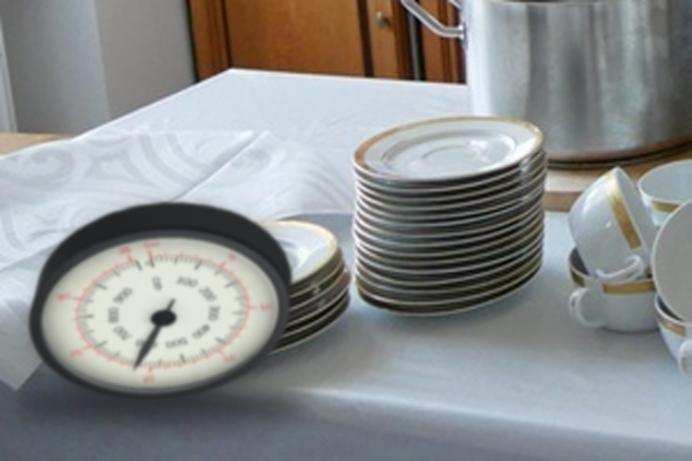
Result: 600 (g)
